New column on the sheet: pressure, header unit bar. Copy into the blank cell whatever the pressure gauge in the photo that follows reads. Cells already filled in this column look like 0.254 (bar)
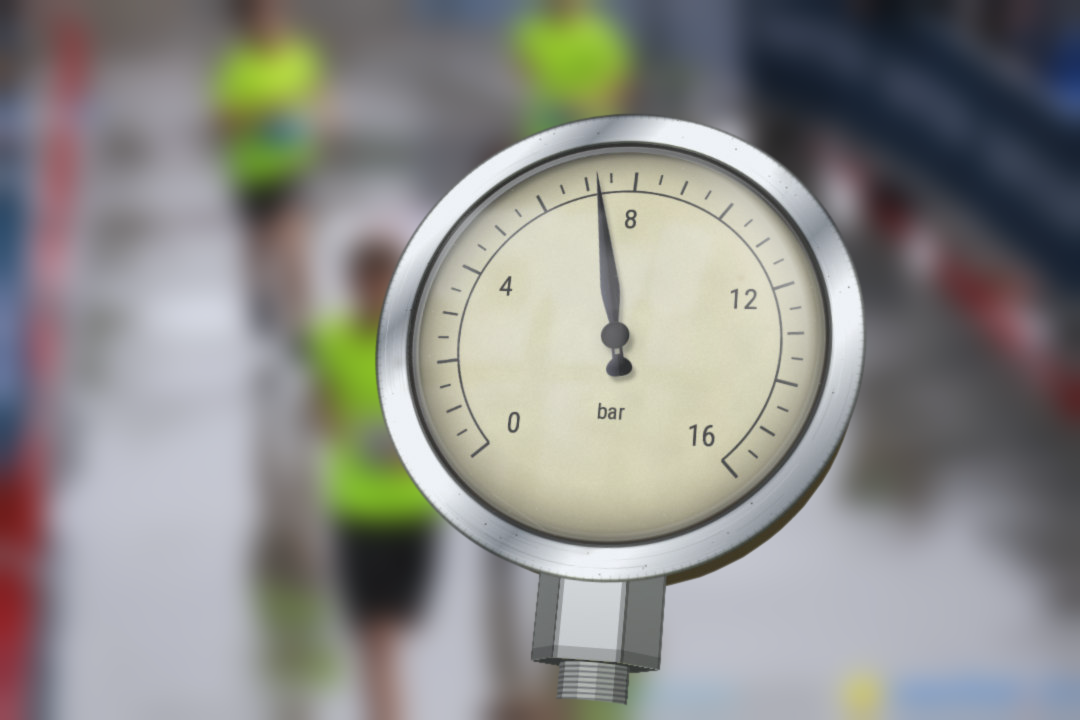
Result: 7.25 (bar)
